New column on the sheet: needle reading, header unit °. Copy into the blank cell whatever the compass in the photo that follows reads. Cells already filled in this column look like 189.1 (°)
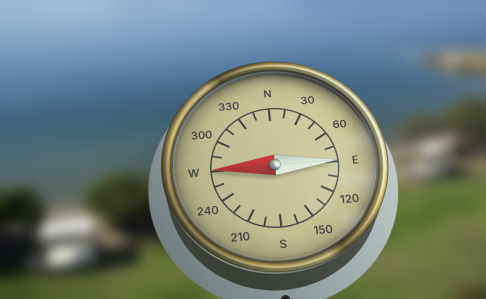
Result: 270 (°)
